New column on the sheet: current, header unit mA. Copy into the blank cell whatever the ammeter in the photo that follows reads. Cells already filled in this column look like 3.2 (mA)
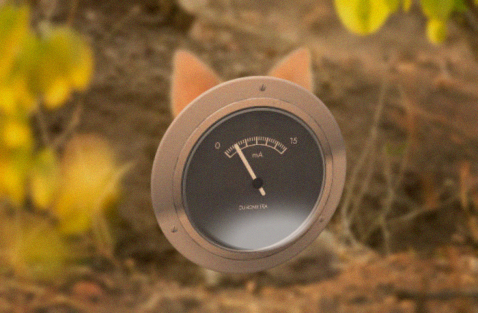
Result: 2.5 (mA)
